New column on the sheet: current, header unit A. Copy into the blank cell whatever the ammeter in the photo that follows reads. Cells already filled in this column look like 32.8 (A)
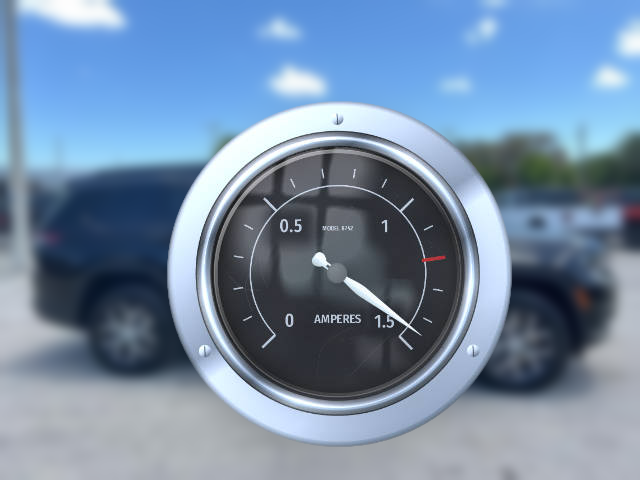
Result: 1.45 (A)
